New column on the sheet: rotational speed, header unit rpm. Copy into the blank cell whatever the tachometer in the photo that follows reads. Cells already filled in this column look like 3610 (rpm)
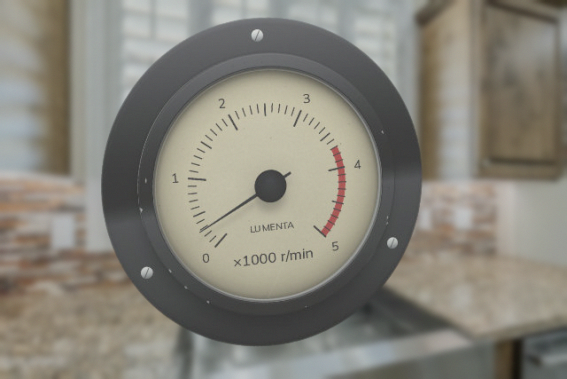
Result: 300 (rpm)
